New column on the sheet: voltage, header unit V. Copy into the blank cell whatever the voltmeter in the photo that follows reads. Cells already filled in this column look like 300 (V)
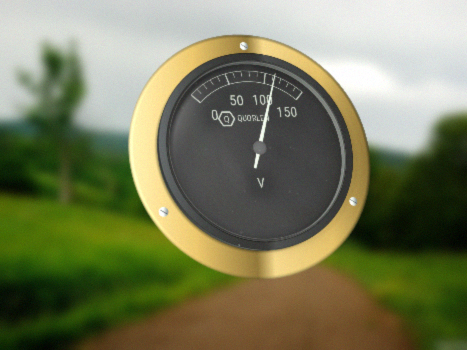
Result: 110 (V)
